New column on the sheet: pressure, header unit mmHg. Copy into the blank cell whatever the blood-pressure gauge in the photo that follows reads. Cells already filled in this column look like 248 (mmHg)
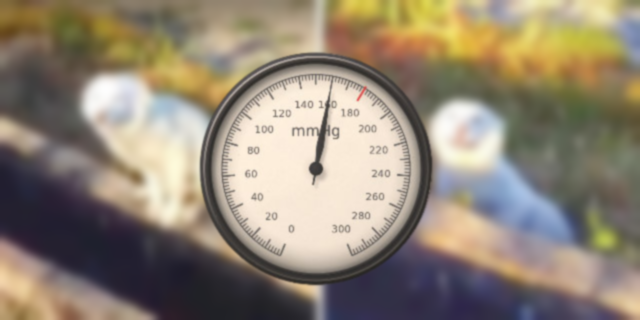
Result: 160 (mmHg)
